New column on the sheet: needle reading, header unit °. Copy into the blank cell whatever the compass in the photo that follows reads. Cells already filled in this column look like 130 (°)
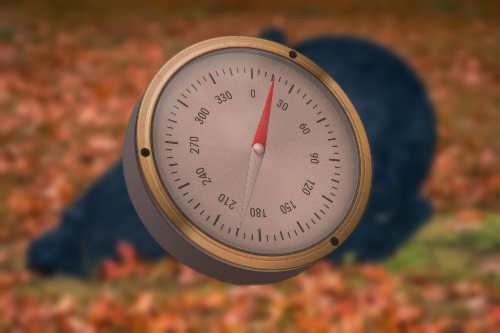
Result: 15 (°)
